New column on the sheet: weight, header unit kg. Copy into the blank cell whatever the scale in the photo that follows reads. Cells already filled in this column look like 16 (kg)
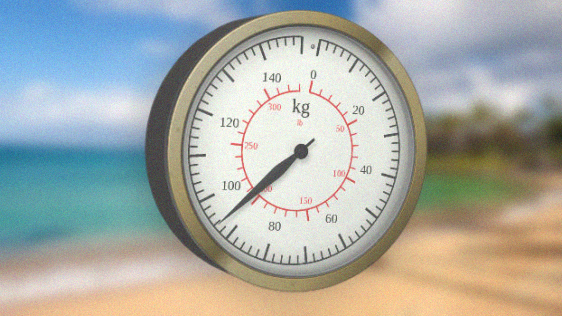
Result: 94 (kg)
